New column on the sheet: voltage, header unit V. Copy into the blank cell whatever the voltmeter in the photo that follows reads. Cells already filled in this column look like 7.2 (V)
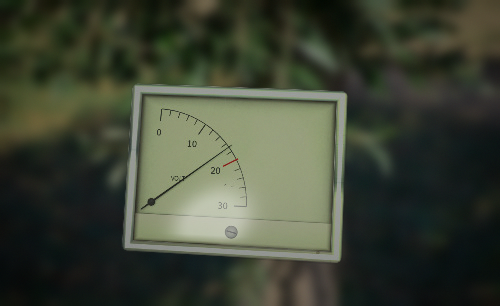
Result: 17 (V)
